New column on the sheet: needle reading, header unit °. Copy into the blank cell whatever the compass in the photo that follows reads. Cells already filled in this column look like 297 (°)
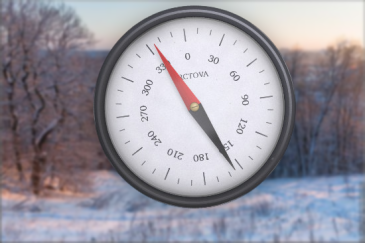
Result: 335 (°)
